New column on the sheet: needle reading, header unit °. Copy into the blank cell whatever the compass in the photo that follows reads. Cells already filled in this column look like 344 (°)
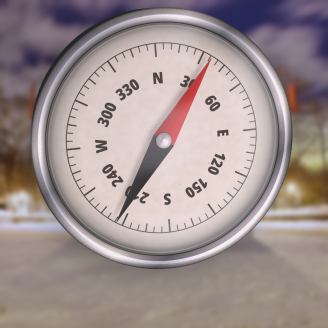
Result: 35 (°)
